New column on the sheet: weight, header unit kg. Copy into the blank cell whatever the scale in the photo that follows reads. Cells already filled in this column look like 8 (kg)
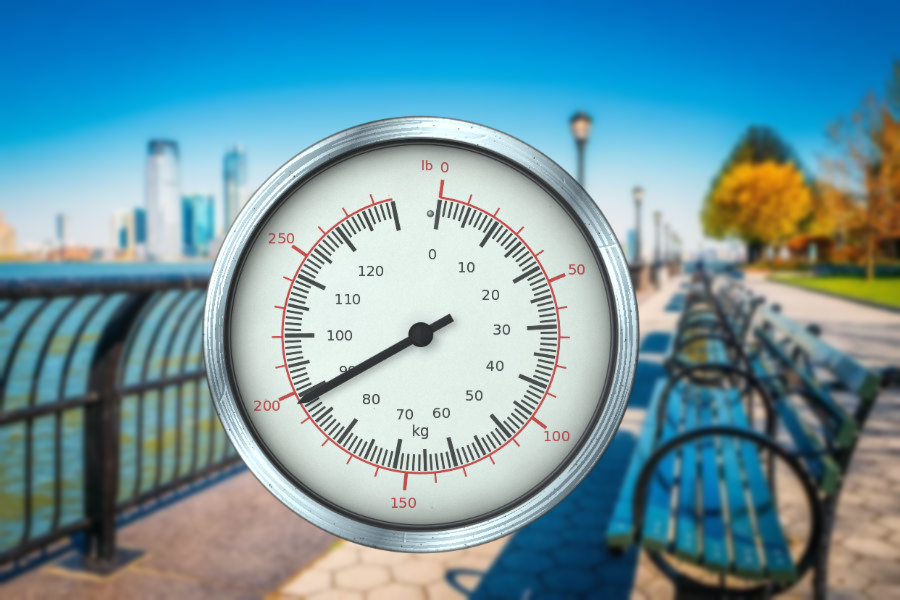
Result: 89 (kg)
